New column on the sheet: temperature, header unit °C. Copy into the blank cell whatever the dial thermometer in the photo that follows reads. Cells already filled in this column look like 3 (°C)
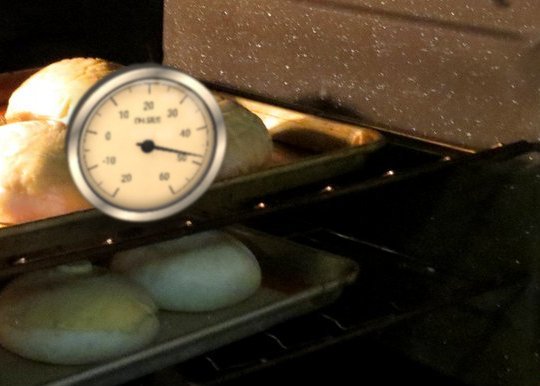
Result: 47.5 (°C)
